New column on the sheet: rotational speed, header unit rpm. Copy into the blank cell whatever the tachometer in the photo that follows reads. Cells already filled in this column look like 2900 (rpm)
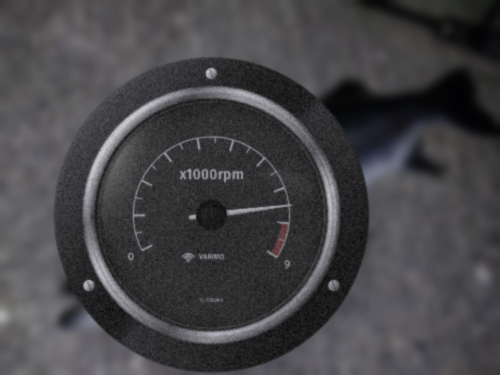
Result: 7500 (rpm)
